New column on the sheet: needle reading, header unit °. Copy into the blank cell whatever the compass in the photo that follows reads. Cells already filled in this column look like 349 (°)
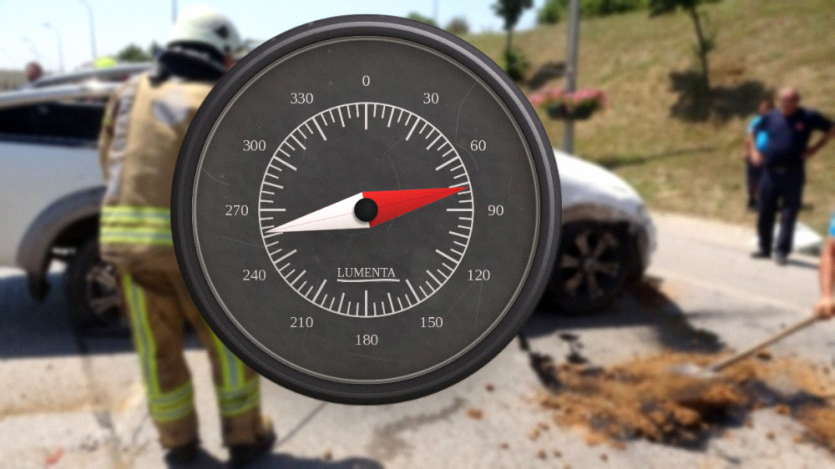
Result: 77.5 (°)
